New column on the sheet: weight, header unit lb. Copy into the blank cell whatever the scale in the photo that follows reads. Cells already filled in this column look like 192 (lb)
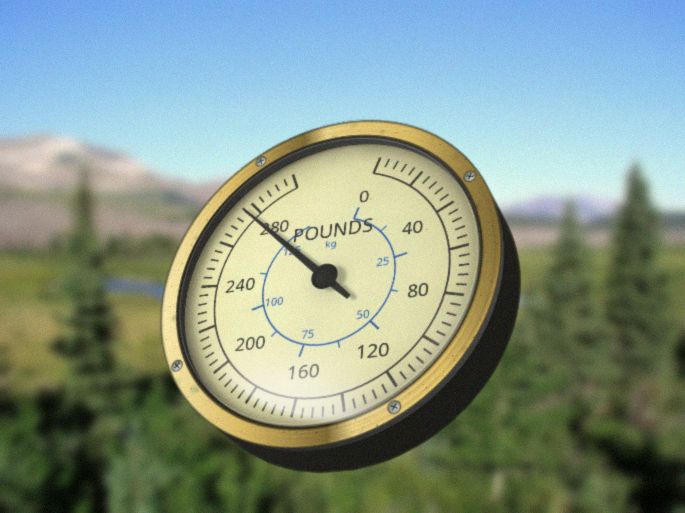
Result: 276 (lb)
